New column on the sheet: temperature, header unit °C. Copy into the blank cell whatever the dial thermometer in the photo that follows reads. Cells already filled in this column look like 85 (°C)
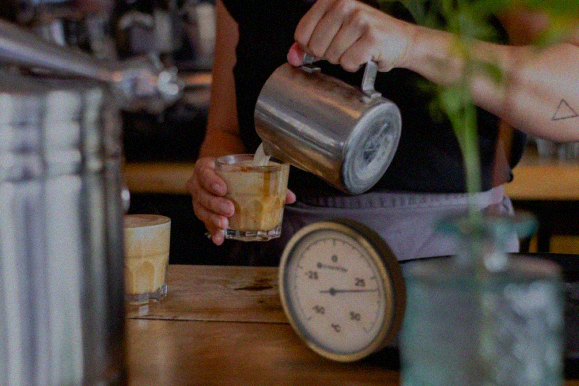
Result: 30 (°C)
